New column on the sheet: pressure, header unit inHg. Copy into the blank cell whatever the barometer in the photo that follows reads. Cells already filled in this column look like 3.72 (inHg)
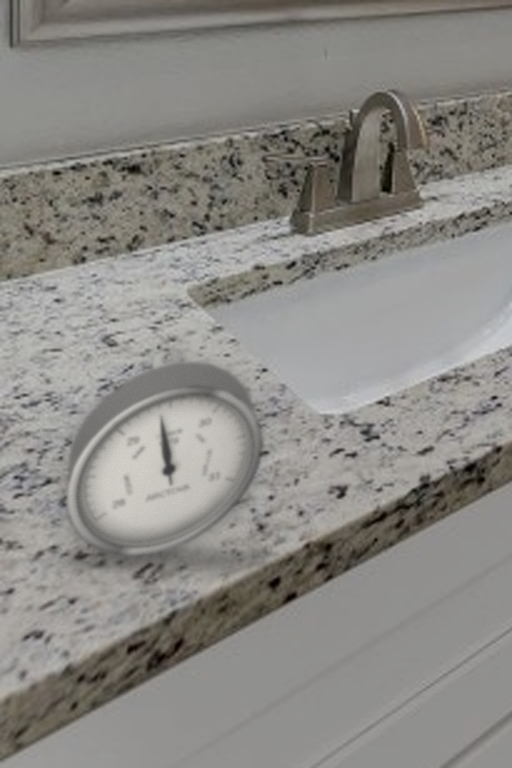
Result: 29.4 (inHg)
